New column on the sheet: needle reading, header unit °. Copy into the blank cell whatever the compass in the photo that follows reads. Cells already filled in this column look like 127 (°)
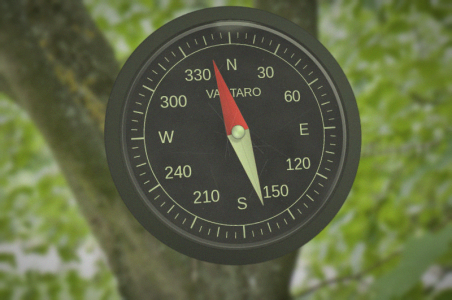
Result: 345 (°)
